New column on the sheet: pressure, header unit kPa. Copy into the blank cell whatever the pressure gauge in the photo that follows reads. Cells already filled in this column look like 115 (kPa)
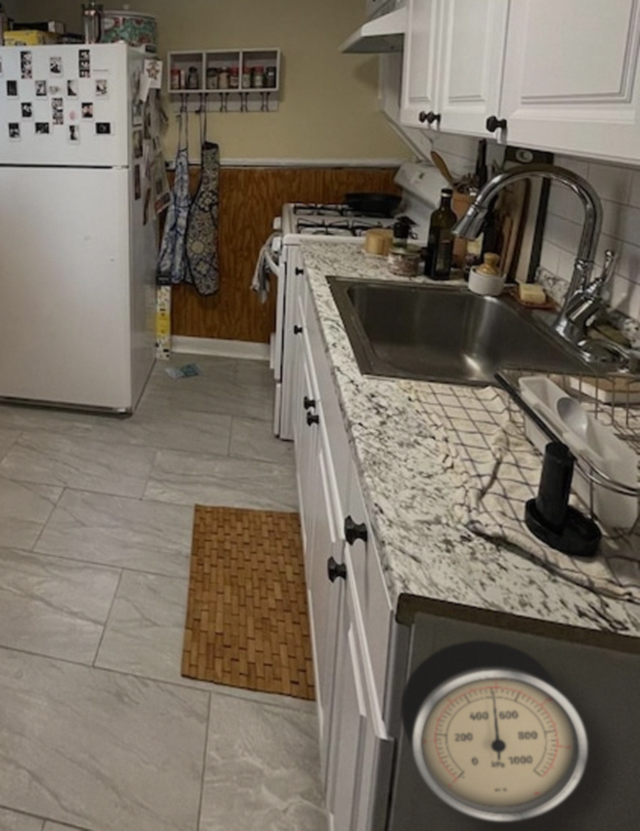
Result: 500 (kPa)
